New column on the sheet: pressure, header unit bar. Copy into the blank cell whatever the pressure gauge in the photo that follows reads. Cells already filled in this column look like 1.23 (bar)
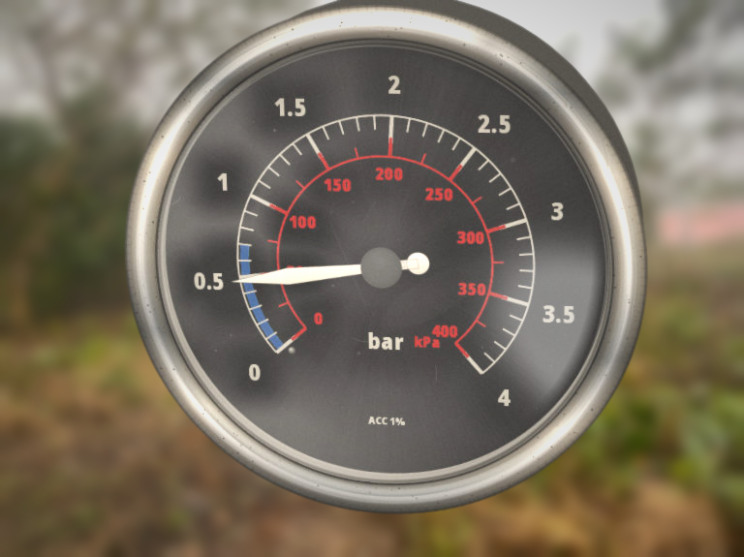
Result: 0.5 (bar)
